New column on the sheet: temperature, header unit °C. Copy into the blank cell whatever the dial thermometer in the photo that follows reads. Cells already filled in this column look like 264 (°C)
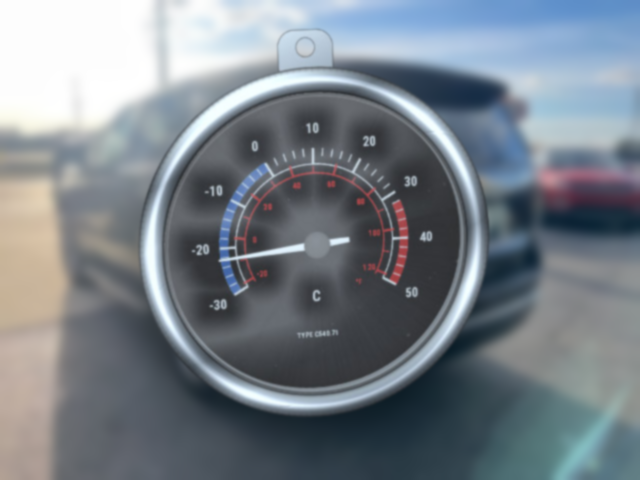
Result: -22 (°C)
